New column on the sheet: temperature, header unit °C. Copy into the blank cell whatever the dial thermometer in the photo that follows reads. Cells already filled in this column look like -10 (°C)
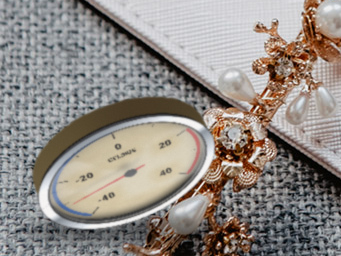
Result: -30 (°C)
